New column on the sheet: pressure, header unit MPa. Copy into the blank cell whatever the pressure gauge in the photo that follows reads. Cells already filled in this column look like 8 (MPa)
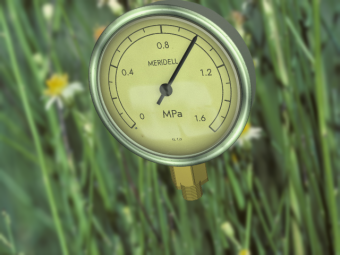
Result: 1 (MPa)
